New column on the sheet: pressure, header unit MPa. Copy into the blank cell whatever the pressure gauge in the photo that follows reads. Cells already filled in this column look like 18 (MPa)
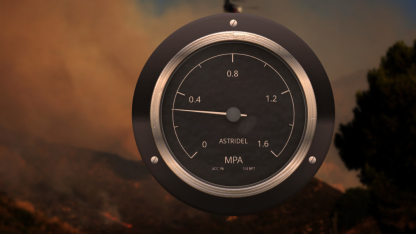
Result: 0.3 (MPa)
